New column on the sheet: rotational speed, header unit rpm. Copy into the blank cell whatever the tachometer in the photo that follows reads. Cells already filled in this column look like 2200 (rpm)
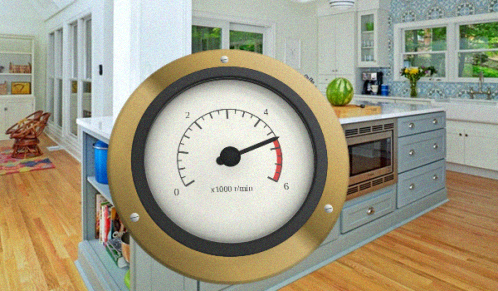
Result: 4750 (rpm)
